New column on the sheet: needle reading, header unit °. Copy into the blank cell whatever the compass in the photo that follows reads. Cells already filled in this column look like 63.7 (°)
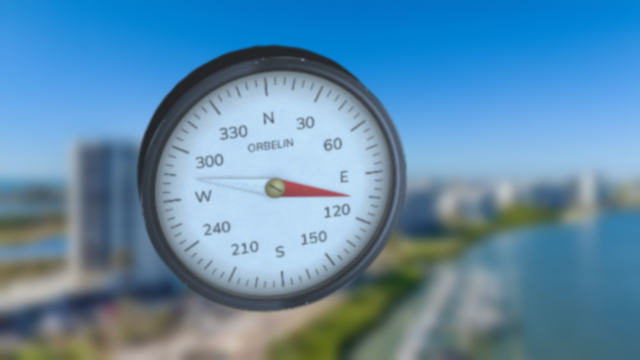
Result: 105 (°)
